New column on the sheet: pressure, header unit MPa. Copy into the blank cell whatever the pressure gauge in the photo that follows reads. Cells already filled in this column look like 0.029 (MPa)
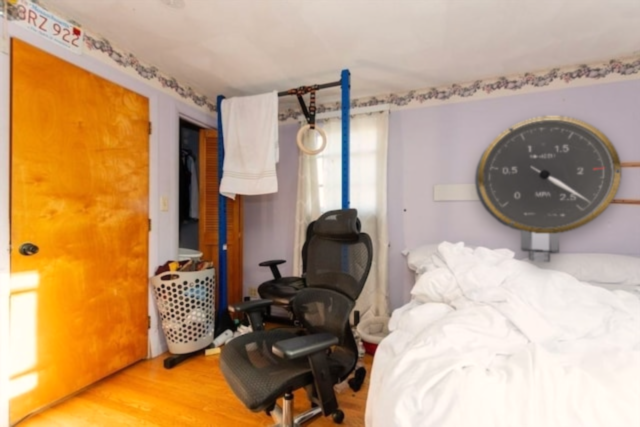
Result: 2.4 (MPa)
